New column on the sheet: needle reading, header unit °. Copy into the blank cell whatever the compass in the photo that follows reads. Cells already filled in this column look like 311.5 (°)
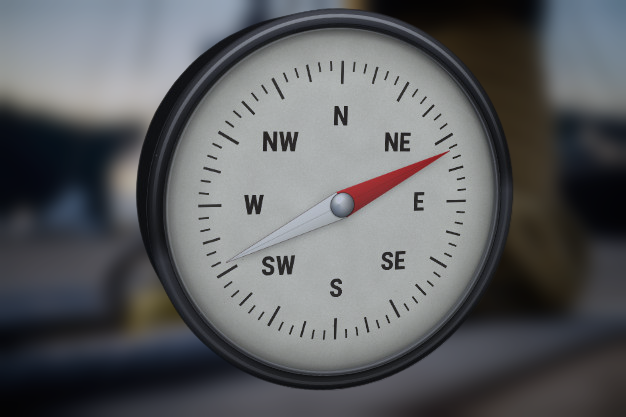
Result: 65 (°)
